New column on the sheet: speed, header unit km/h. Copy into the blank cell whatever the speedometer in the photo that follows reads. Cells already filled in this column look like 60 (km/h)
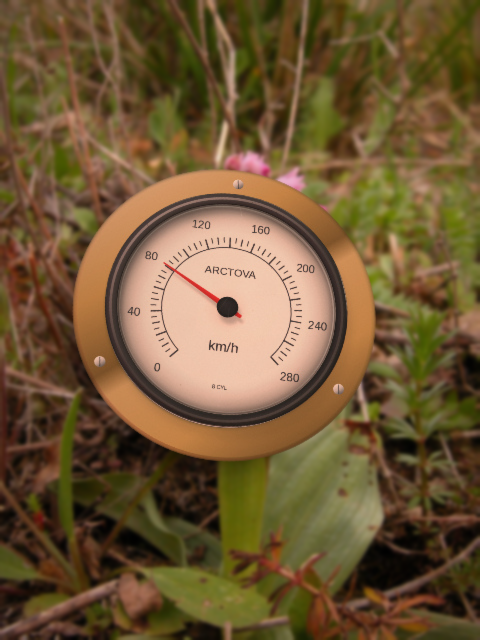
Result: 80 (km/h)
